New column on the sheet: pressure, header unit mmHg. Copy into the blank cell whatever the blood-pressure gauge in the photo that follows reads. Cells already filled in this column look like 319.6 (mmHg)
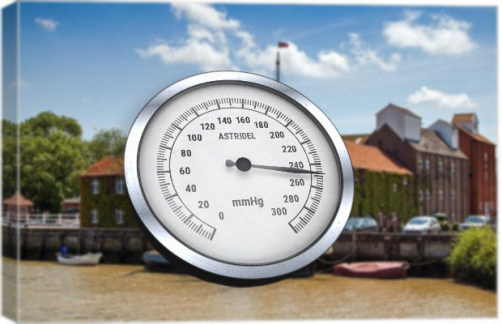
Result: 250 (mmHg)
